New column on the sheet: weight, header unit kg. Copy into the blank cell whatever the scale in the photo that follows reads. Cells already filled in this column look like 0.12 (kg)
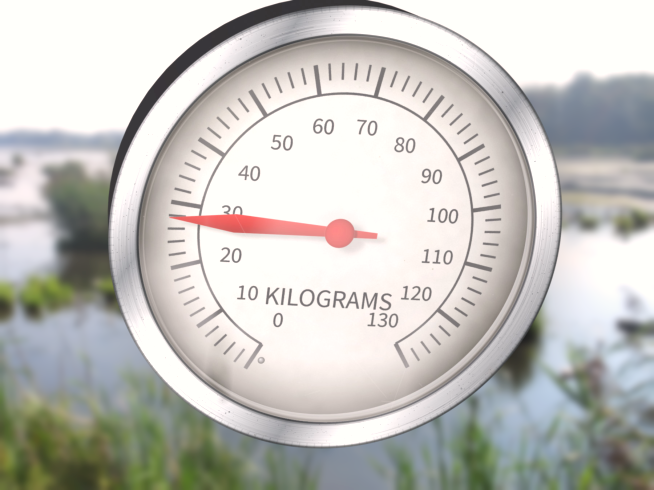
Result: 28 (kg)
